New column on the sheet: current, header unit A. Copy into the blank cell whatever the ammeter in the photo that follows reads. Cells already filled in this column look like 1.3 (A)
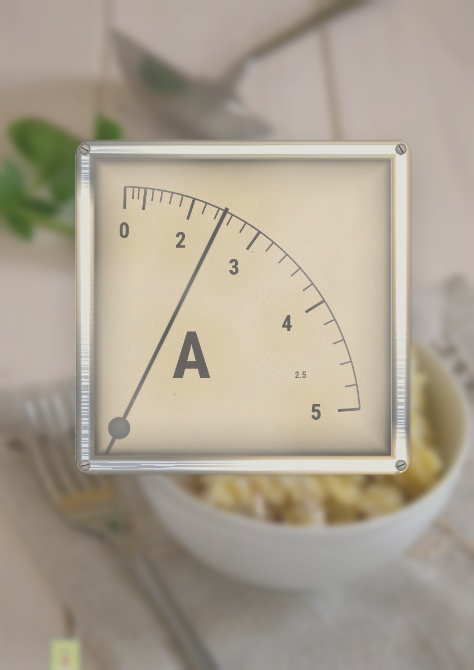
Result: 2.5 (A)
